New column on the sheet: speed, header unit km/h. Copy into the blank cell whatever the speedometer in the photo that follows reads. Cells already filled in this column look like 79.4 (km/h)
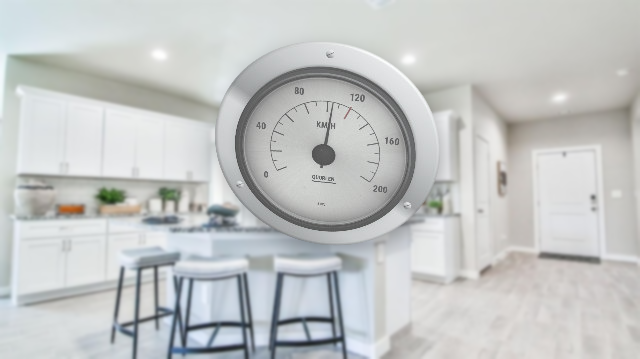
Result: 105 (km/h)
